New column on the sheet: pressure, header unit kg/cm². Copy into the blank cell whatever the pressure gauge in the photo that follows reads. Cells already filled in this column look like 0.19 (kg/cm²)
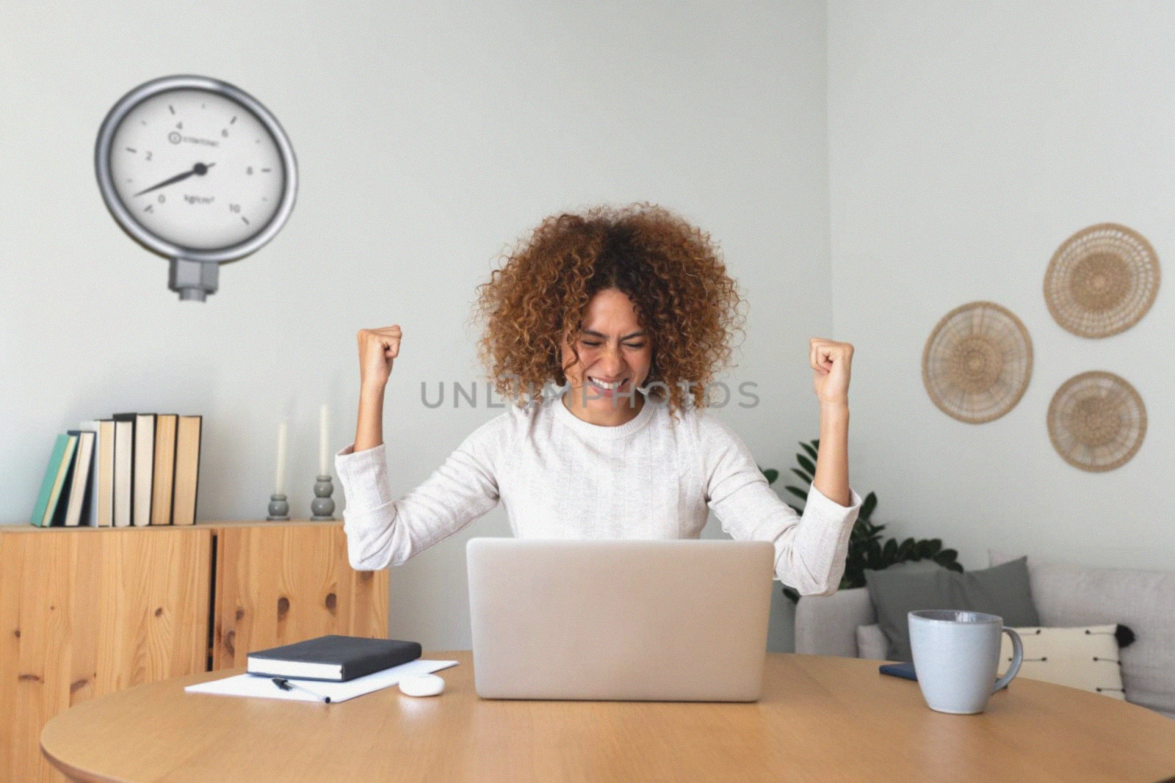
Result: 0.5 (kg/cm²)
